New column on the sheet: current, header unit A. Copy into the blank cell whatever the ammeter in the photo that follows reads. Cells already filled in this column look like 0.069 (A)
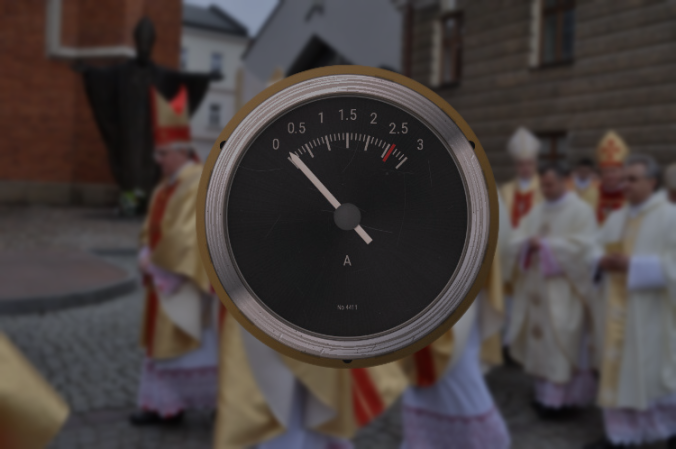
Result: 0.1 (A)
